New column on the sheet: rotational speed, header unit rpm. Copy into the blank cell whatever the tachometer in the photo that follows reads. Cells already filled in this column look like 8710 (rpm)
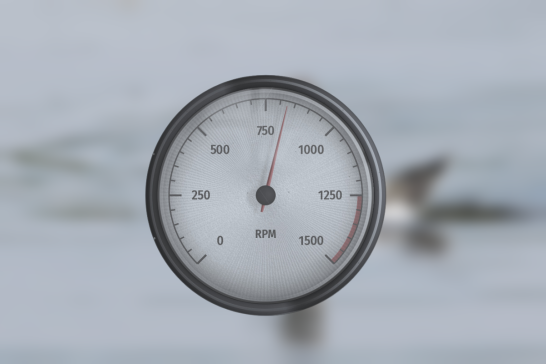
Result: 825 (rpm)
